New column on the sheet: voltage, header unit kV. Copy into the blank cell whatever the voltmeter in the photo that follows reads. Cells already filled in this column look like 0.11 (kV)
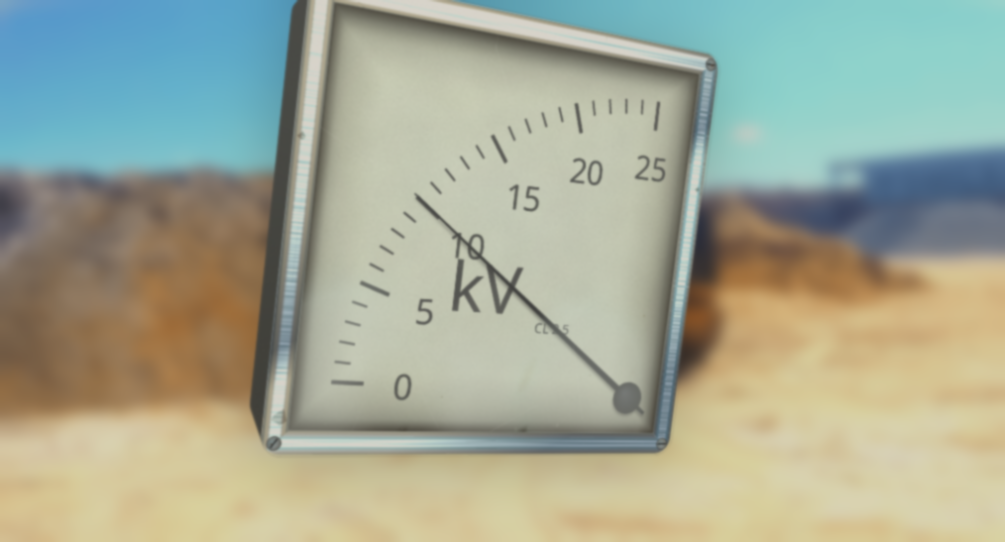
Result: 10 (kV)
